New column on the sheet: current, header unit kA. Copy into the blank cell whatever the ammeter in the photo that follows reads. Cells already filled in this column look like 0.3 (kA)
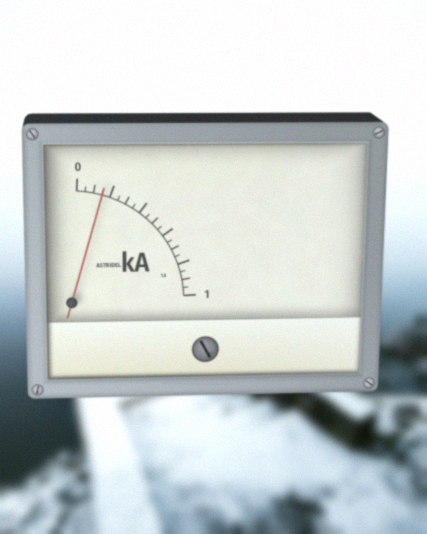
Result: 0.15 (kA)
